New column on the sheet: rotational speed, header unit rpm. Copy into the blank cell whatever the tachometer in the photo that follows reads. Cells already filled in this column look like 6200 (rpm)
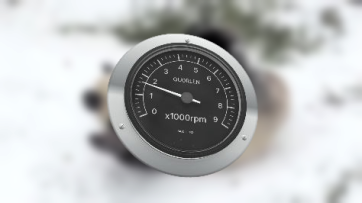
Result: 1600 (rpm)
